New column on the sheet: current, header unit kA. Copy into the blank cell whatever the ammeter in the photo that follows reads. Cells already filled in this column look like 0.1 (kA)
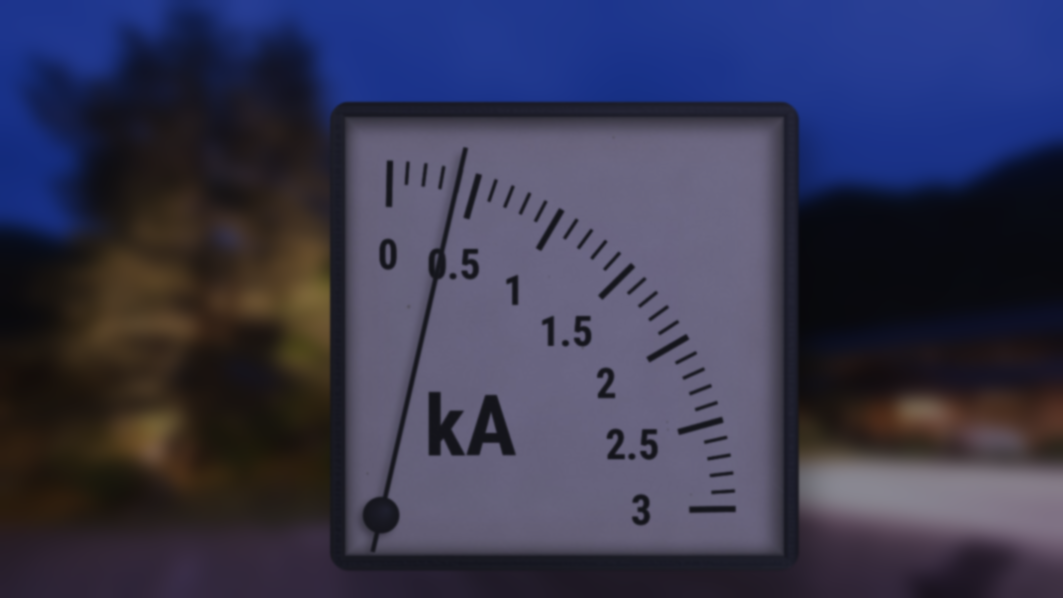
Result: 0.4 (kA)
